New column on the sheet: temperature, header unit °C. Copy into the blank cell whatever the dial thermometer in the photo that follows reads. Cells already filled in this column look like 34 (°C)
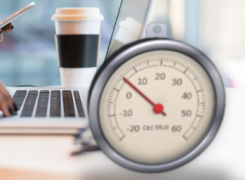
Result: 5 (°C)
